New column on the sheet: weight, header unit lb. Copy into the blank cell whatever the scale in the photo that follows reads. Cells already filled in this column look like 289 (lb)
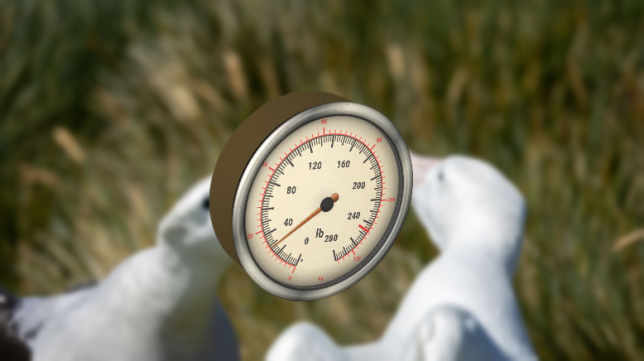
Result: 30 (lb)
